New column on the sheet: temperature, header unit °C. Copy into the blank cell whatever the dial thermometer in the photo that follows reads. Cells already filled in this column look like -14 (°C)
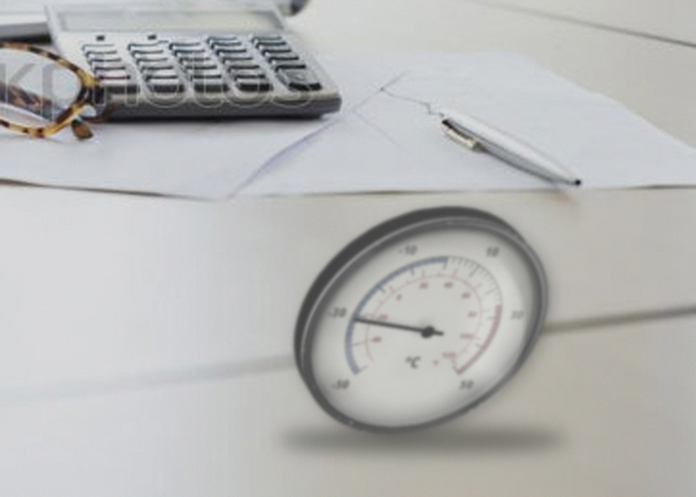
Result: -30 (°C)
